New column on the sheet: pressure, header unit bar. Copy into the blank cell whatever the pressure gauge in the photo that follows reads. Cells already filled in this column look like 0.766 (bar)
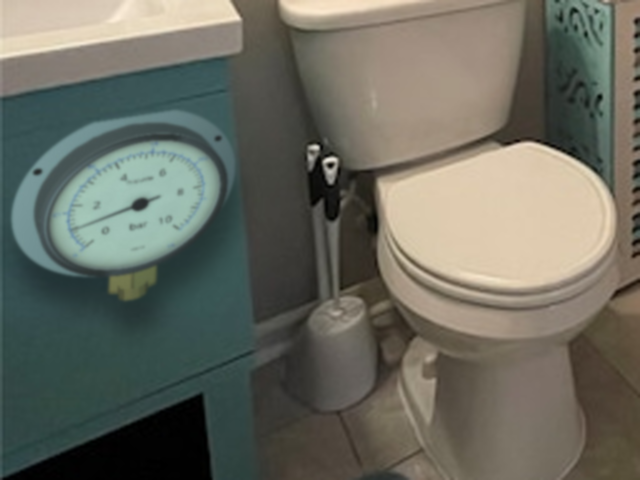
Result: 1 (bar)
